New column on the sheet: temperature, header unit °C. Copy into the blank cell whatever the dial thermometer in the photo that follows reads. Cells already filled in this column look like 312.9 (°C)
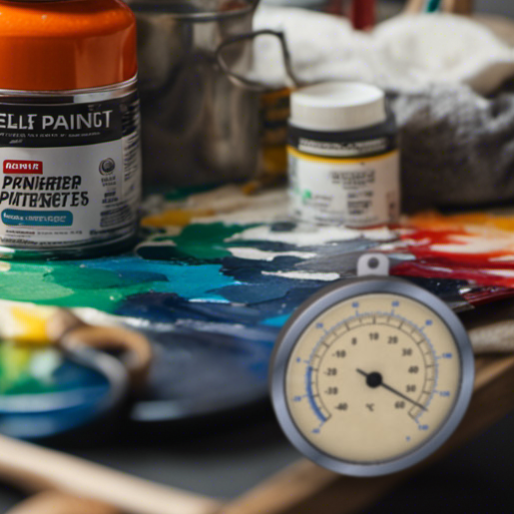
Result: 55 (°C)
